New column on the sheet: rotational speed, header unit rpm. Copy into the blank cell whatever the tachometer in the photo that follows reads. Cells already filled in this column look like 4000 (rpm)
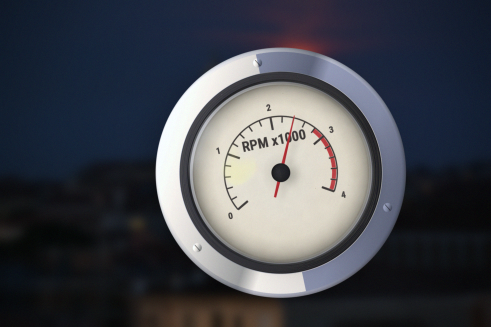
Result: 2400 (rpm)
